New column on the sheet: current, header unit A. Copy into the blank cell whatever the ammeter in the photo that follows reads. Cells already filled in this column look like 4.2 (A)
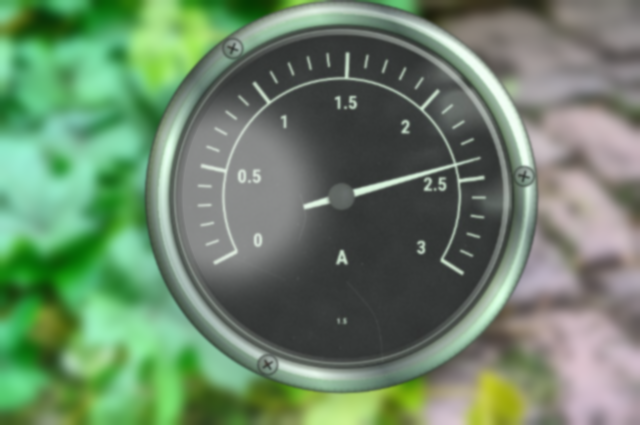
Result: 2.4 (A)
